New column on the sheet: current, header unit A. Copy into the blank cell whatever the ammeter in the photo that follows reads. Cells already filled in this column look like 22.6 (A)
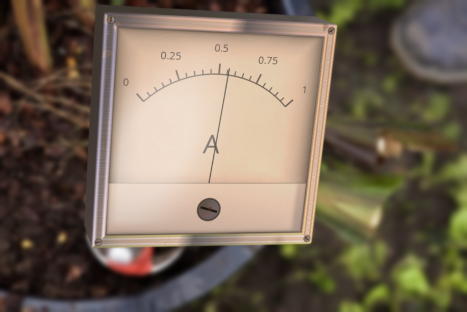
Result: 0.55 (A)
